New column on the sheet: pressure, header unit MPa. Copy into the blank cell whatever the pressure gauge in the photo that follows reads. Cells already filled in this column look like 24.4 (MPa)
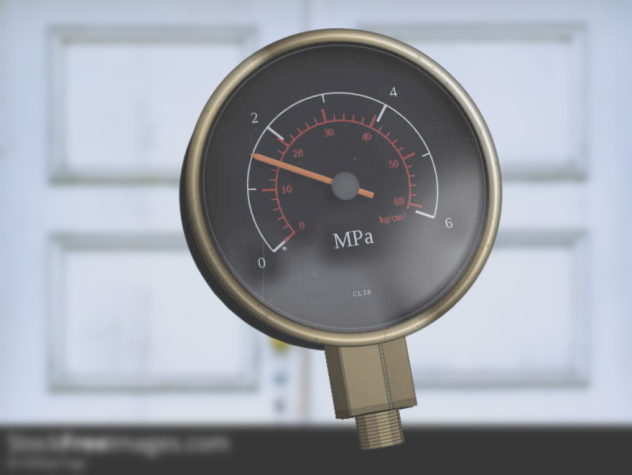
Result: 1.5 (MPa)
